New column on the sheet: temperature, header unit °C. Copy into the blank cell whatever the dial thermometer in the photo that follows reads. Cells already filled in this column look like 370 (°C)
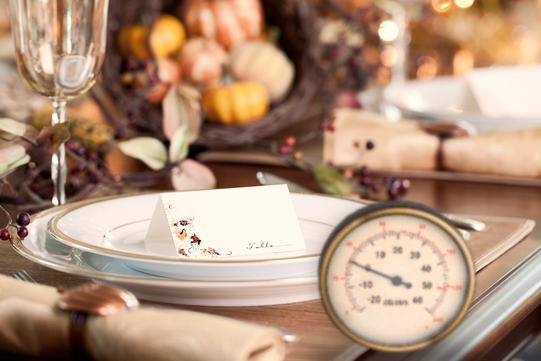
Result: 0 (°C)
